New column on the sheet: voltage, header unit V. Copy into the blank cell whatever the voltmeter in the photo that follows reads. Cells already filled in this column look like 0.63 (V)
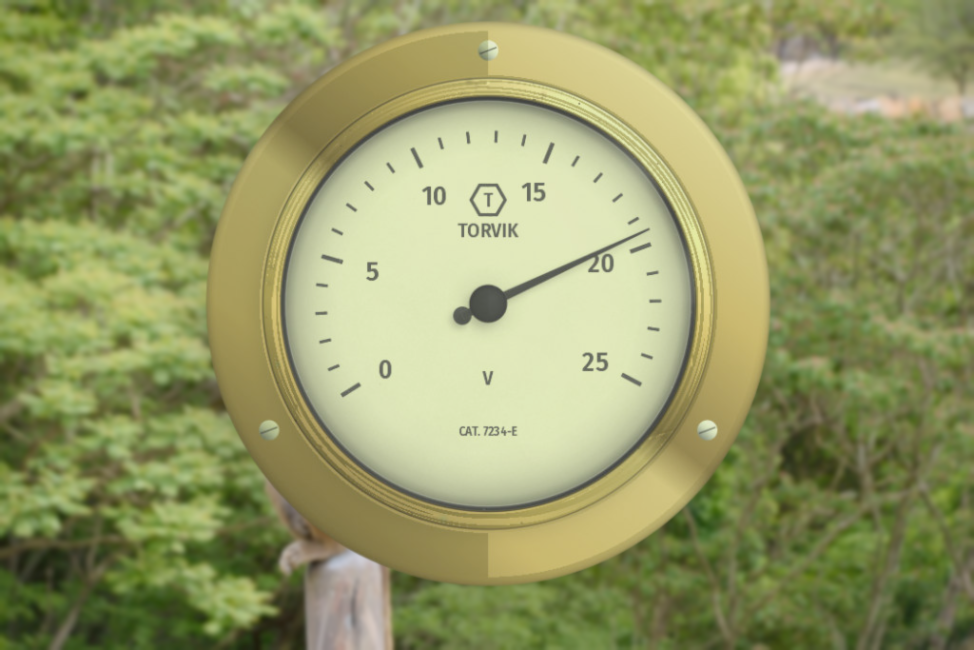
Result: 19.5 (V)
